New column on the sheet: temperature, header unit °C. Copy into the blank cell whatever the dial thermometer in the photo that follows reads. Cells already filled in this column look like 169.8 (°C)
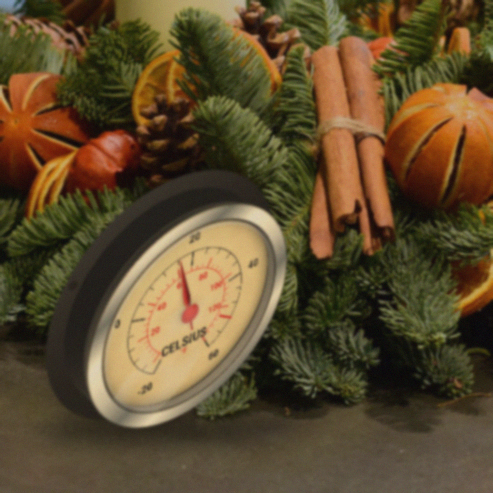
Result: 16 (°C)
